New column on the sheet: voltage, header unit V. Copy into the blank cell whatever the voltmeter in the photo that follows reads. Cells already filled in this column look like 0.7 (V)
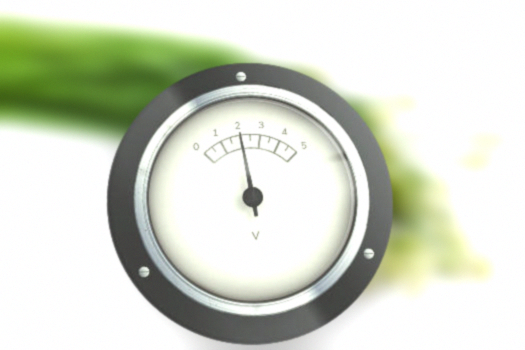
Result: 2 (V)
